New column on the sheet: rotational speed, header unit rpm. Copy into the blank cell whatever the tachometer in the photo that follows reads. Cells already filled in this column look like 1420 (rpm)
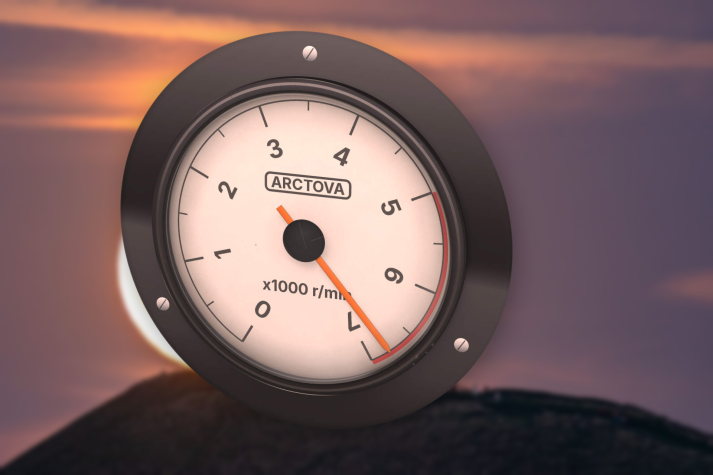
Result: 6750 (rpm)
